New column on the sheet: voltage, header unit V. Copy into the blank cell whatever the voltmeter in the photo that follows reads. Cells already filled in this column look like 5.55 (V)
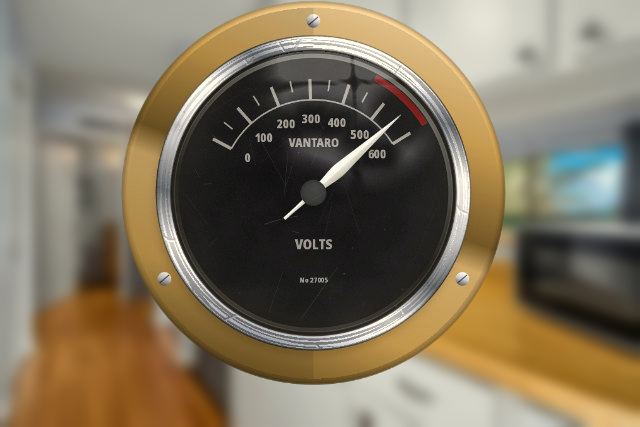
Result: 550 (V)
